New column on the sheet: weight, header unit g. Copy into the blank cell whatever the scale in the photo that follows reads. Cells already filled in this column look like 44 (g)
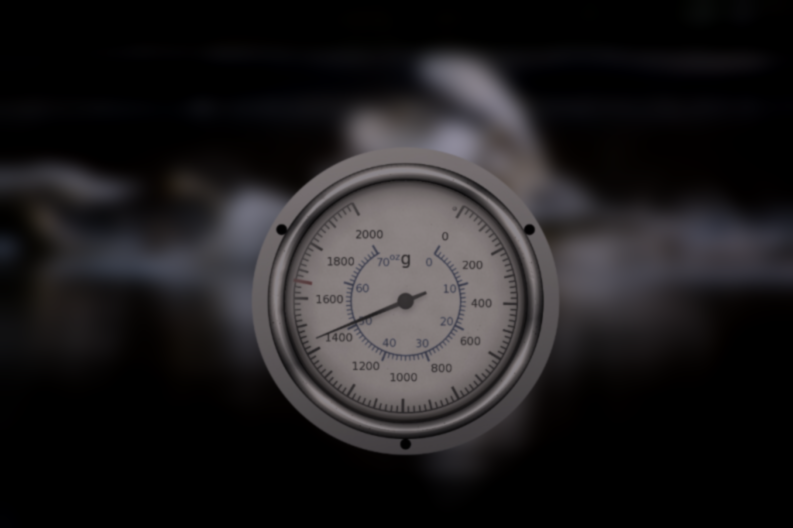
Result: 1440 (g)
